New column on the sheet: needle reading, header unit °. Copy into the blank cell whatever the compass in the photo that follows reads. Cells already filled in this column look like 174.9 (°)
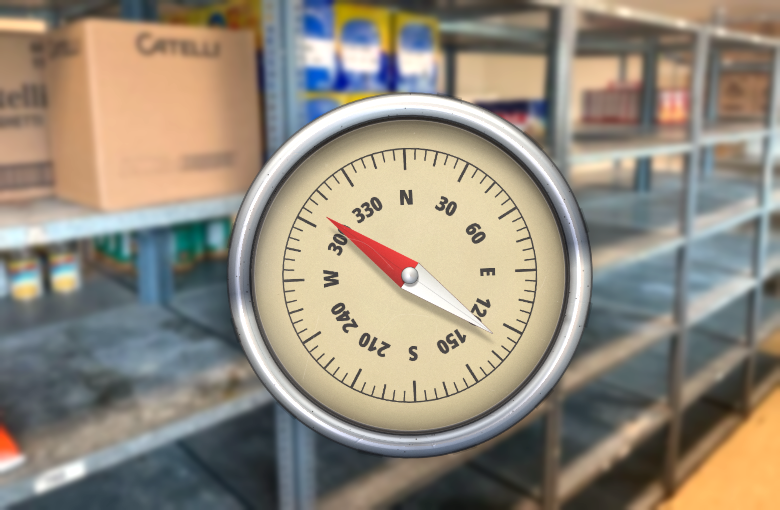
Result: 307.5 (°)
